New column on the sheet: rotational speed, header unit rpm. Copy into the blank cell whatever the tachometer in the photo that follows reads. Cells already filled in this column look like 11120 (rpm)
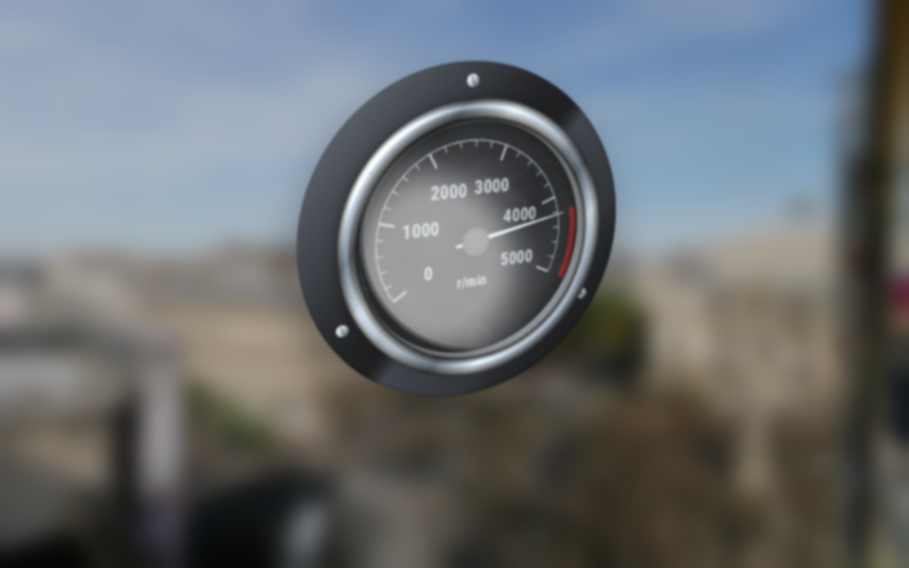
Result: 4200 (rpm)
